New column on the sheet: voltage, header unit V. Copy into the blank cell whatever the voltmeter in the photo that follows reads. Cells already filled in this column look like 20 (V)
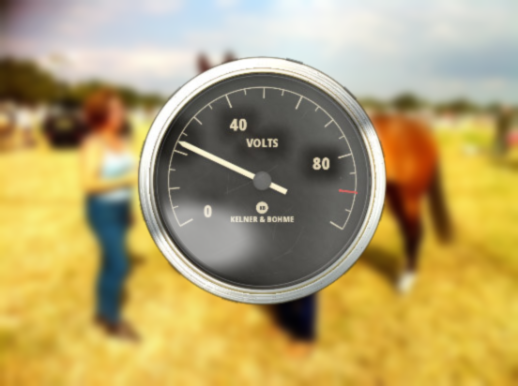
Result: 22.5 (V)
